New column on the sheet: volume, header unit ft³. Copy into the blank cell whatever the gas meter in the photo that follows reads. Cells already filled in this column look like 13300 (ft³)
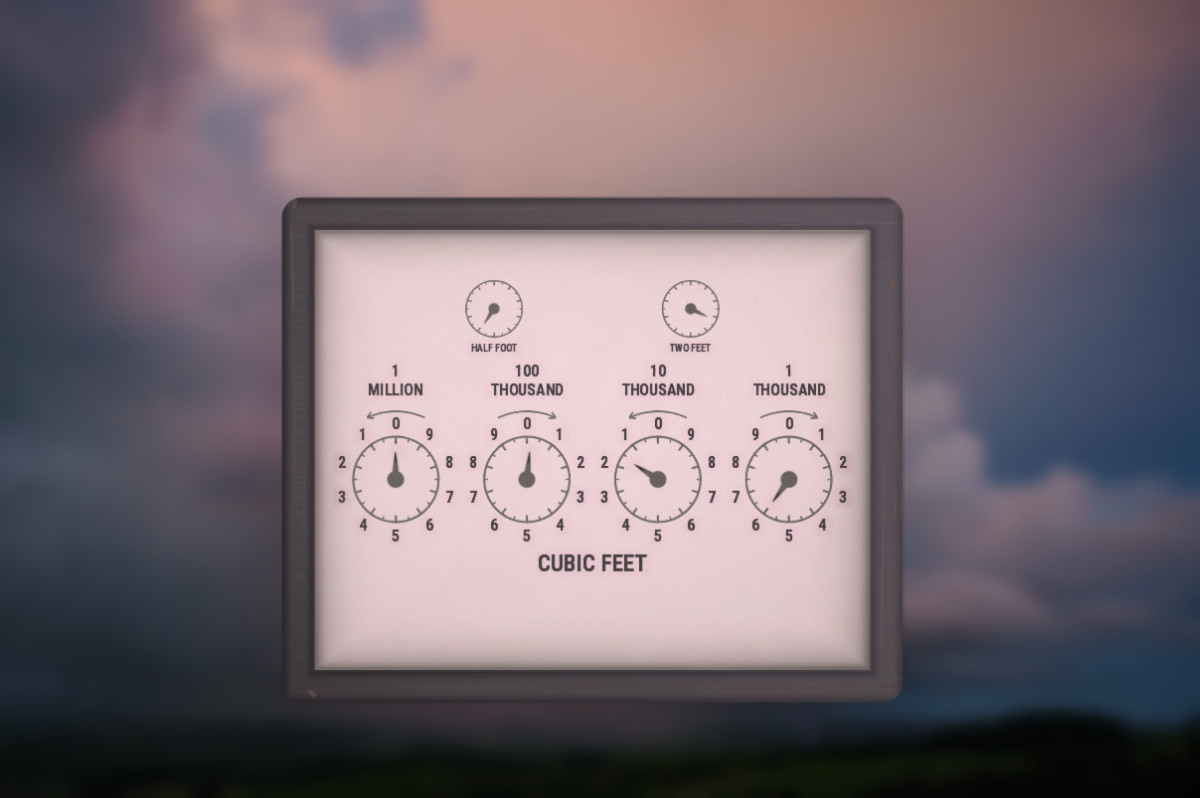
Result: 1600 (ft³)
